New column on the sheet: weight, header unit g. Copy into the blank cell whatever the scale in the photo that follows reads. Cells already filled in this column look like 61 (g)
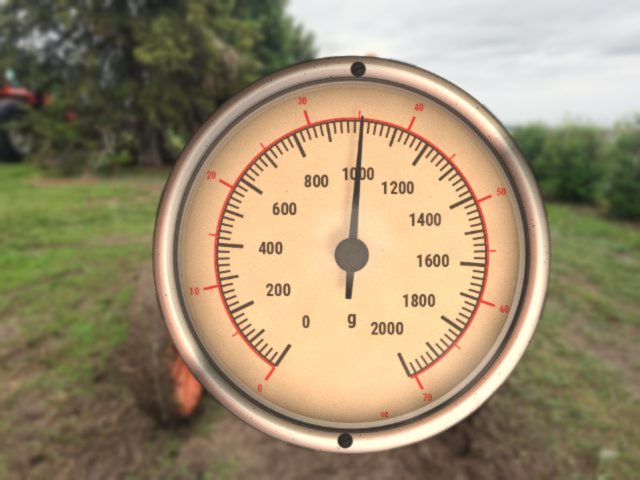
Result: 1000 (g)
